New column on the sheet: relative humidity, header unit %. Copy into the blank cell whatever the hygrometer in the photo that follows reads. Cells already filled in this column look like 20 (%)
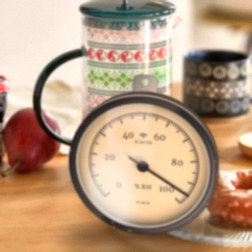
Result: 95 (%)
